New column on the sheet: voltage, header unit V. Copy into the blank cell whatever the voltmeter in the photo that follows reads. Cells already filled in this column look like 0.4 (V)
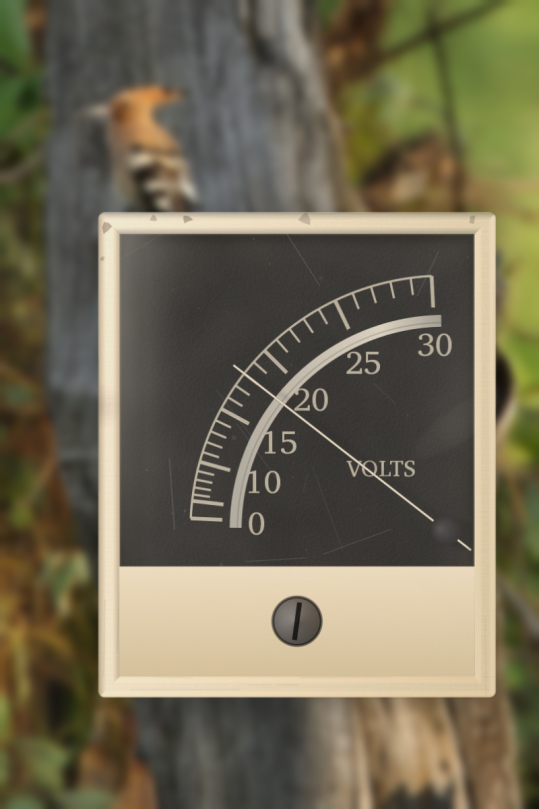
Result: 18 (V)
